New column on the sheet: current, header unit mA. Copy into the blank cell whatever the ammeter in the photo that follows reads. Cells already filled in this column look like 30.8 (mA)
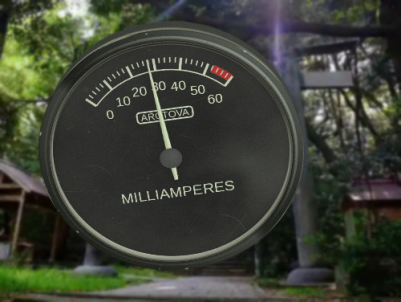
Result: 28 (mA)
